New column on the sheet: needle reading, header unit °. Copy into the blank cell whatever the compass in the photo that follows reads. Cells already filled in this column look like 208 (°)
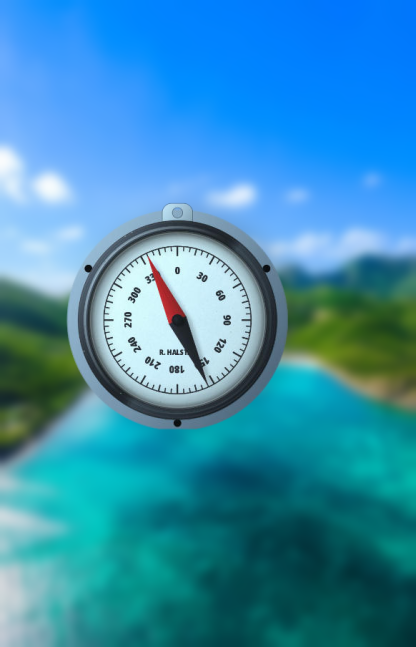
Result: 335 (°)
